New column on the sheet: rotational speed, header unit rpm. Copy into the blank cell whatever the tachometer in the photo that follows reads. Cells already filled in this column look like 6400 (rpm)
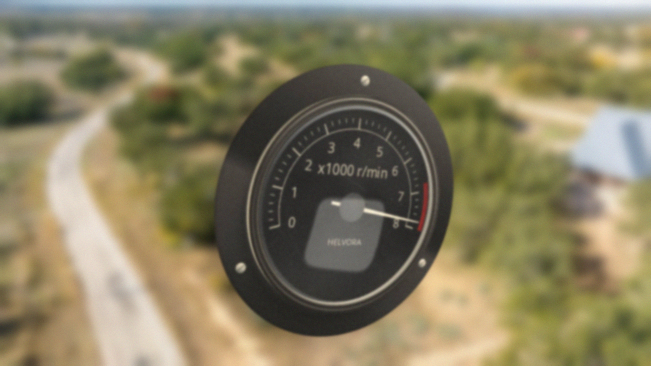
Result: 7800 (rpm)
